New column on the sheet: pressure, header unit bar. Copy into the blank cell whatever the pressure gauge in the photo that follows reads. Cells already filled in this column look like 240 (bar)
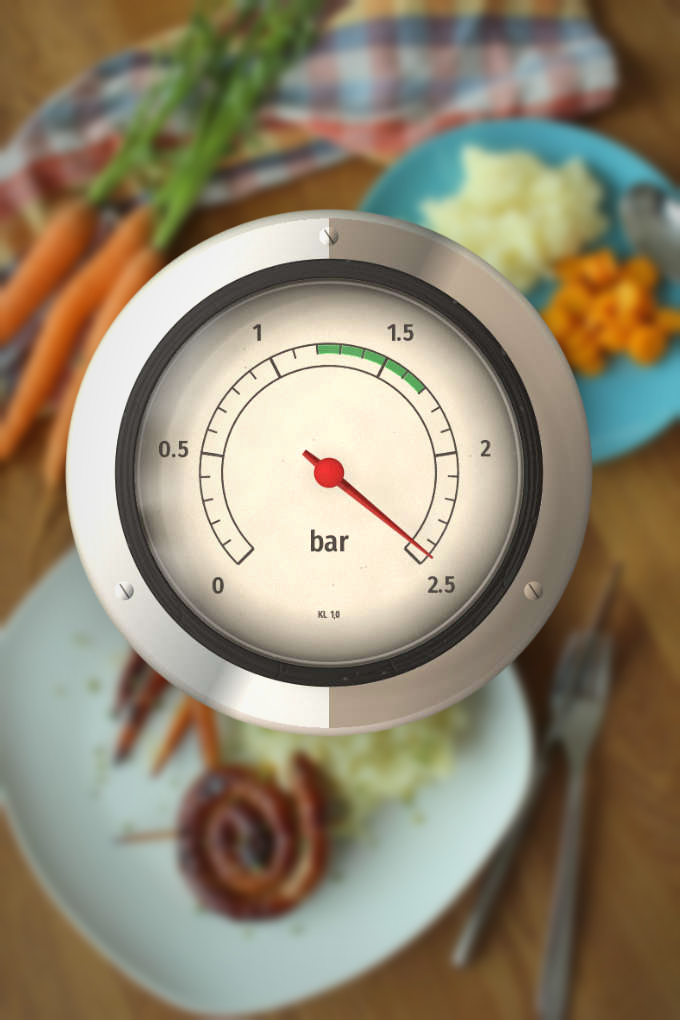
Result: 2.45 (bar)
